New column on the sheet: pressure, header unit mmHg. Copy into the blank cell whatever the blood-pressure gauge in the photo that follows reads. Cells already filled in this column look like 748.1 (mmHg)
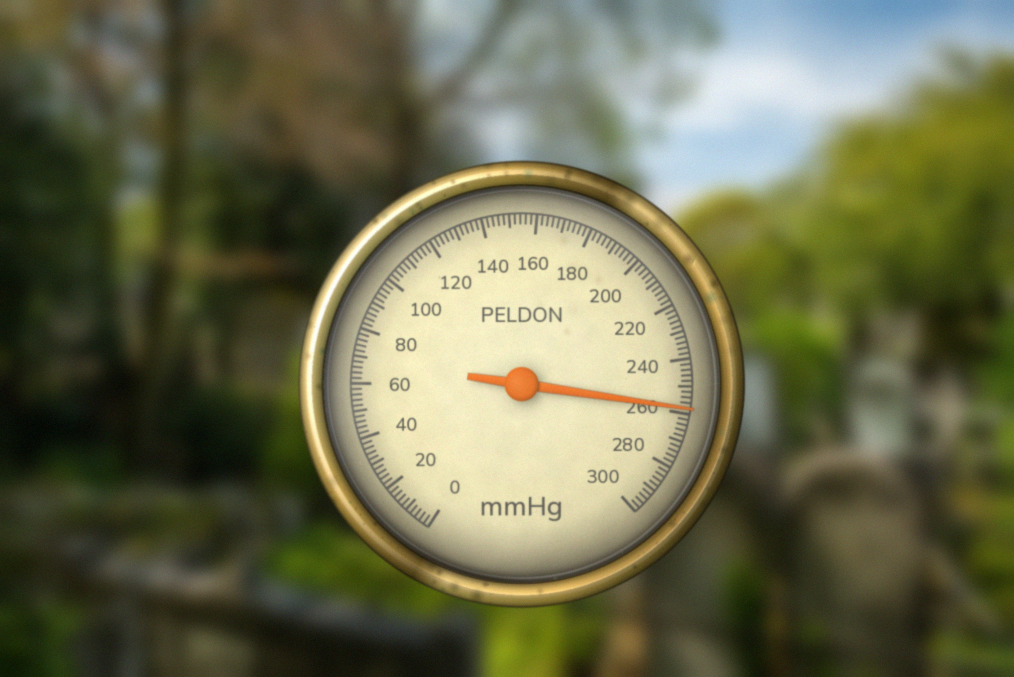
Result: 258 (mmHg)
